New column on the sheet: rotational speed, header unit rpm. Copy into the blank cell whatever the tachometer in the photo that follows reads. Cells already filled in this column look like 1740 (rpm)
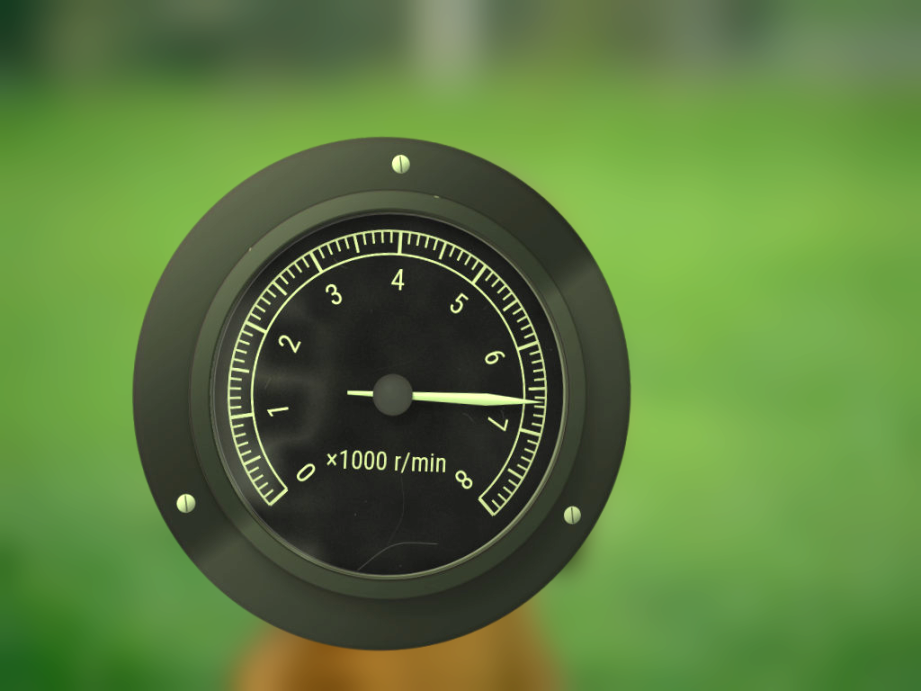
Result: 6650 (rpm)
